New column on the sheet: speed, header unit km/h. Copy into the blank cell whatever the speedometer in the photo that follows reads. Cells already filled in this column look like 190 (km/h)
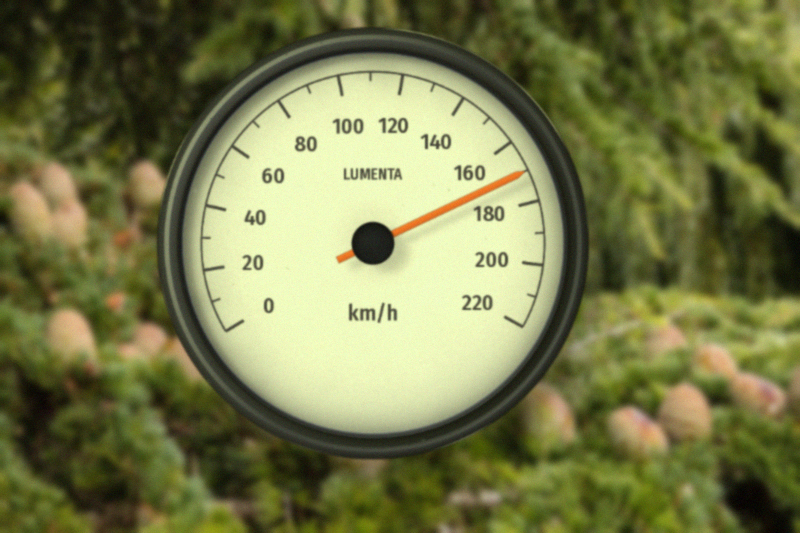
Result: 170 (km/h)
